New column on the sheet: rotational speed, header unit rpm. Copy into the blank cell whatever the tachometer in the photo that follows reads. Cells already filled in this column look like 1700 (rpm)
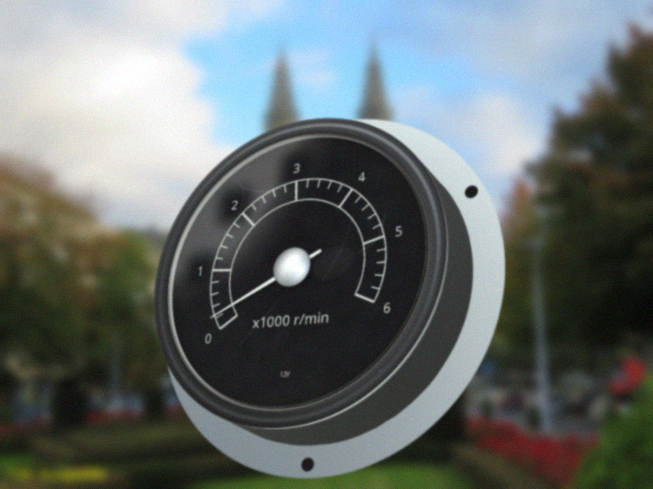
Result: 200 (rpm)
